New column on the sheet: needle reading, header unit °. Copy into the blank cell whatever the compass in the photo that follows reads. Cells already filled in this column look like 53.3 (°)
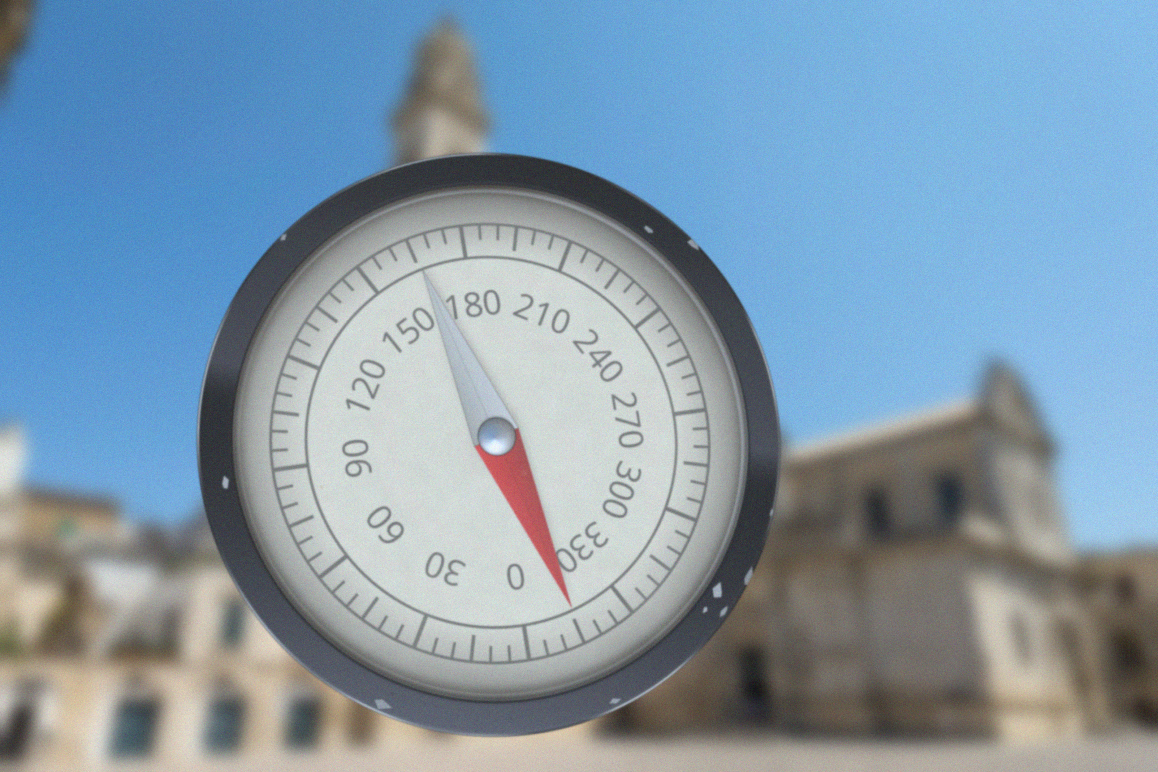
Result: 345 (°)
